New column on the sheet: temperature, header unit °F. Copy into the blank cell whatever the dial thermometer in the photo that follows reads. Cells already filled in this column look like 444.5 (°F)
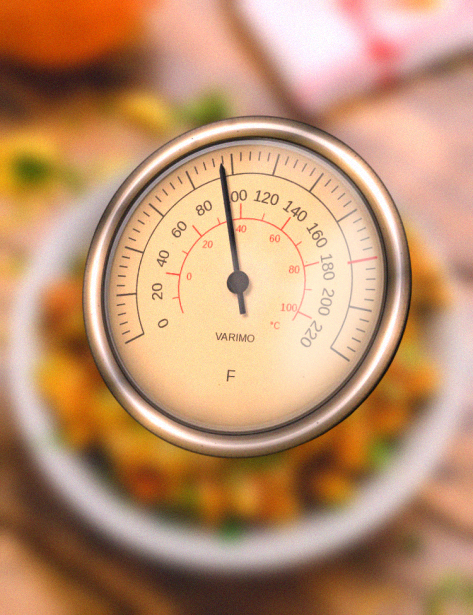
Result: 96 (°F)
